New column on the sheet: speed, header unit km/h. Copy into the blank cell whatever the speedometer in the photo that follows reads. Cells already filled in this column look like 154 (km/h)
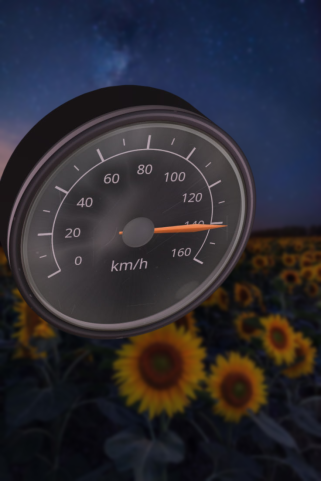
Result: 140 (km/h)
